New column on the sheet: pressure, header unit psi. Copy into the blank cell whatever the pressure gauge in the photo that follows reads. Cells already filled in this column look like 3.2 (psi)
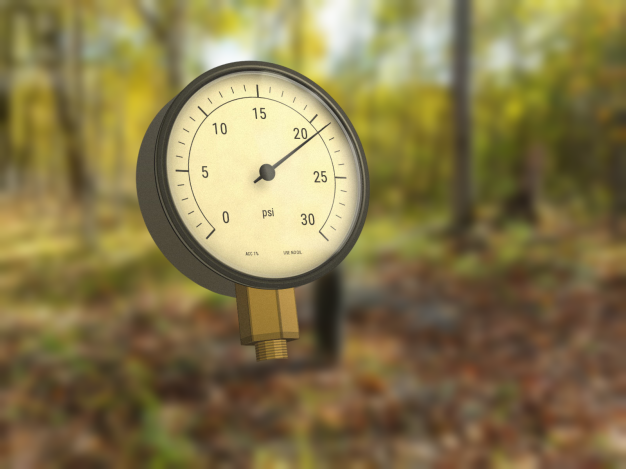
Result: 21 (psi)
